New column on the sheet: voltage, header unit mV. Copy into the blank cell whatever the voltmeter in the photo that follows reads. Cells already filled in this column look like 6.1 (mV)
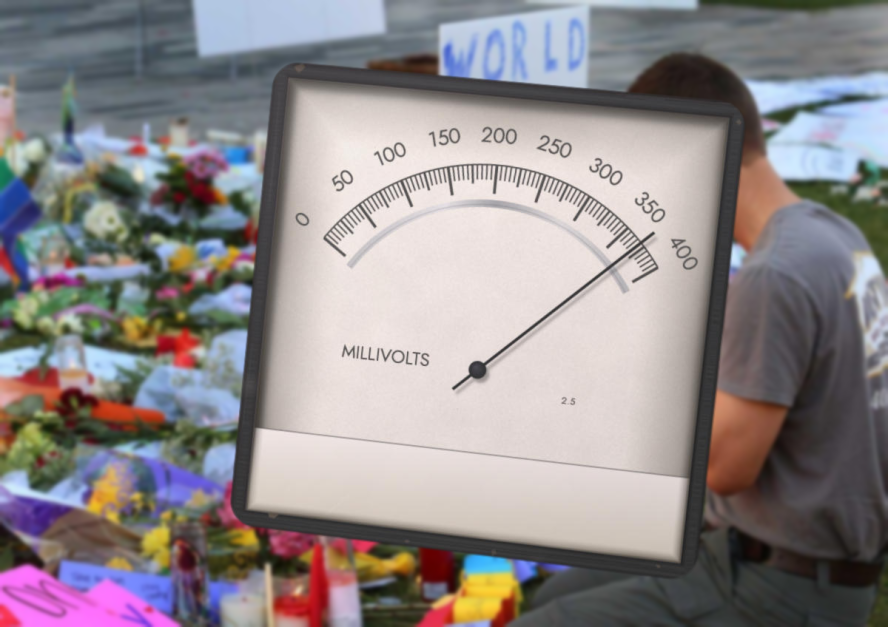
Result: 370 (mV)
